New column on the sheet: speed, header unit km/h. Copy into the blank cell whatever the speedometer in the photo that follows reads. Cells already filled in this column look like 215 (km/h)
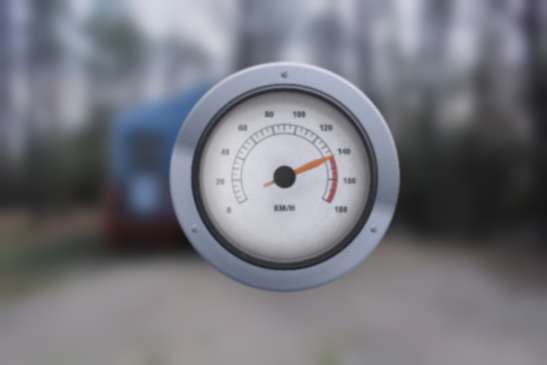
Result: 140 (km/h)
